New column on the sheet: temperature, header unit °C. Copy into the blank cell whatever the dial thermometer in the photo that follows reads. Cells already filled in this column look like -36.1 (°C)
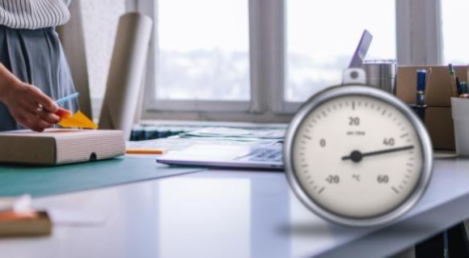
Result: 44 (°C)
